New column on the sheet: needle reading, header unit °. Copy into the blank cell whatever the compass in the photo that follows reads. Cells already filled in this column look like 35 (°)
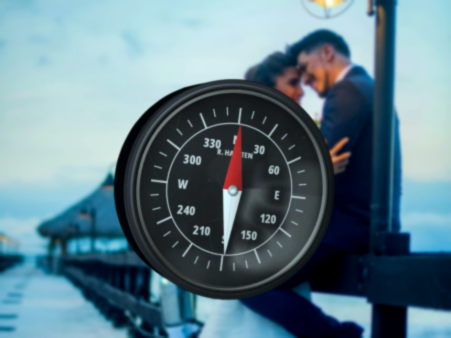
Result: 0 (°)
